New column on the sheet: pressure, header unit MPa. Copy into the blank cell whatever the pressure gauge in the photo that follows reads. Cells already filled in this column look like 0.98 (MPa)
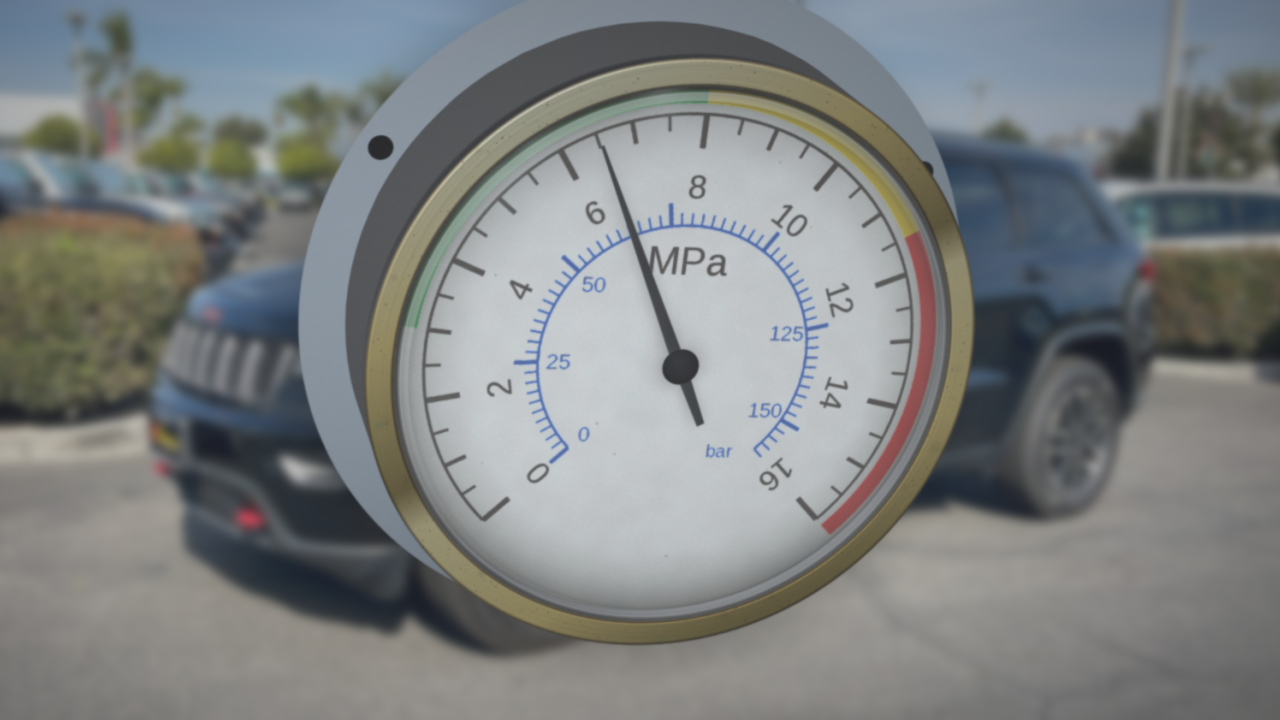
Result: 6.5 (MPa)
